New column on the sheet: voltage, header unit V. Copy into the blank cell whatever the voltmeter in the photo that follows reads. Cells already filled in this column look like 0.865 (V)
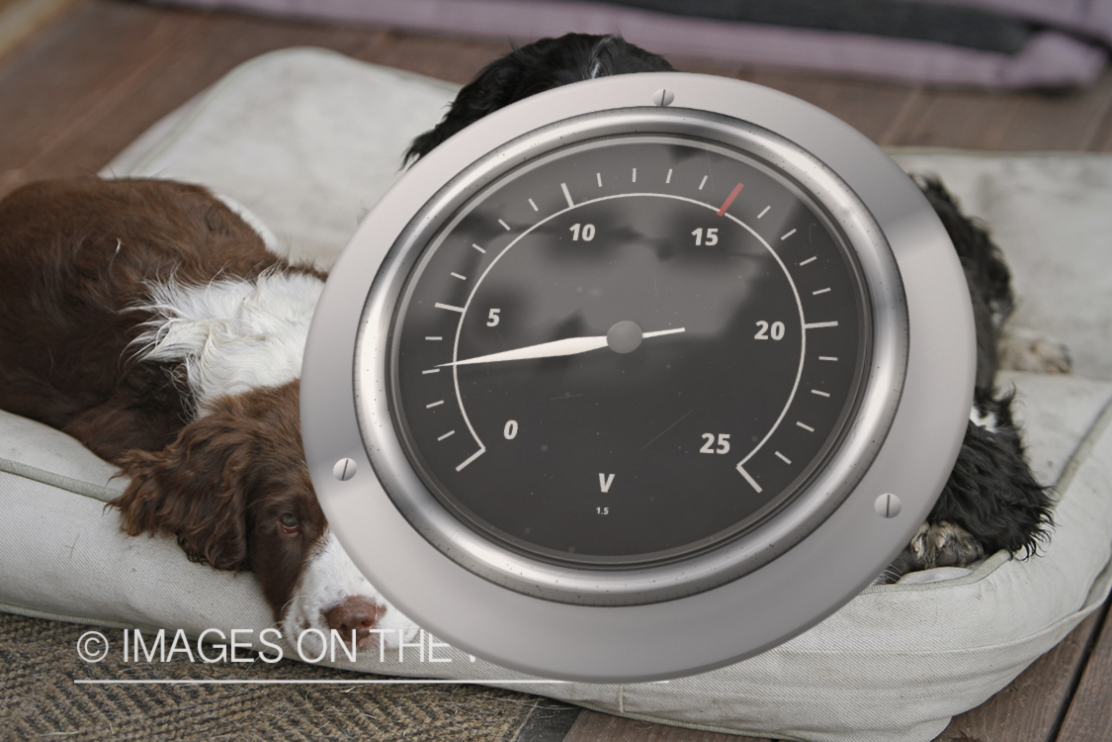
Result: 3 (V)
